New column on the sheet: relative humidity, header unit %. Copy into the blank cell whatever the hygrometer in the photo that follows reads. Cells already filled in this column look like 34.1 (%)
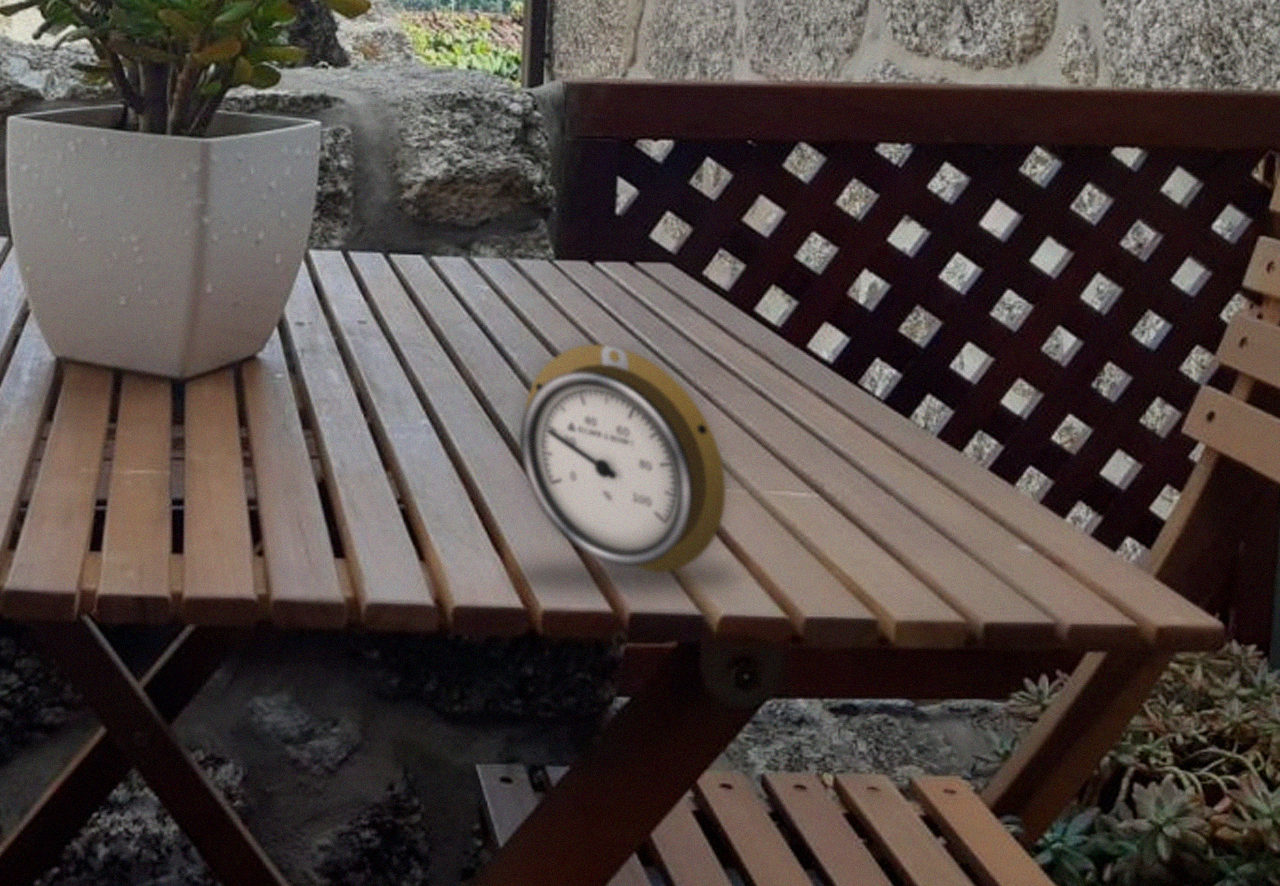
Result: 20 (%)
